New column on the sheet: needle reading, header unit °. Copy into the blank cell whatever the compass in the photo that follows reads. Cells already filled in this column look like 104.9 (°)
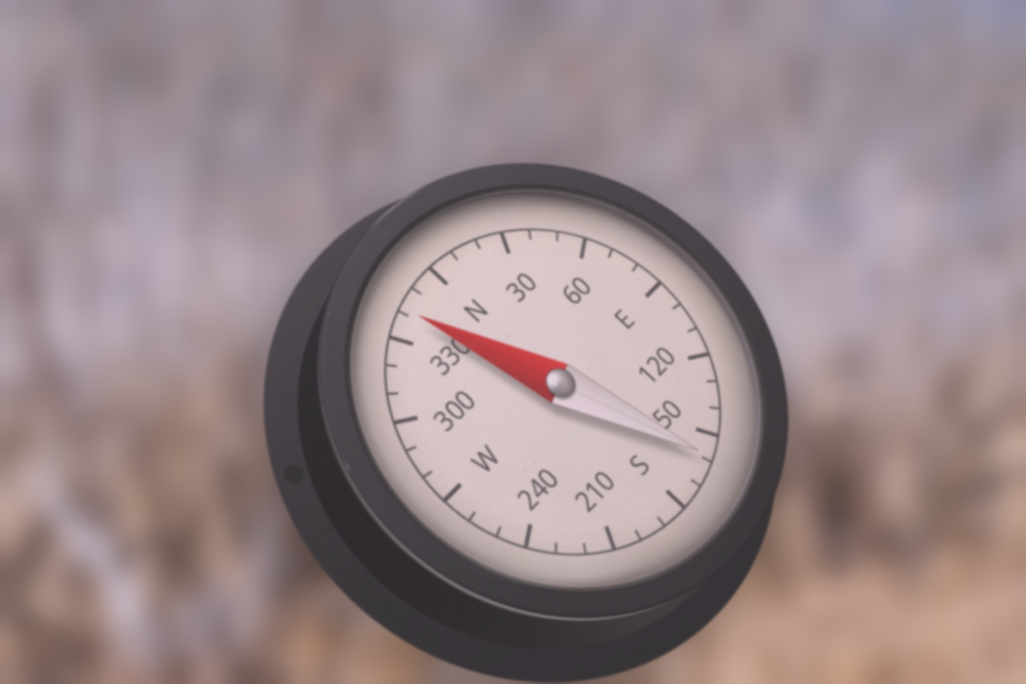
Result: 340 (°)
